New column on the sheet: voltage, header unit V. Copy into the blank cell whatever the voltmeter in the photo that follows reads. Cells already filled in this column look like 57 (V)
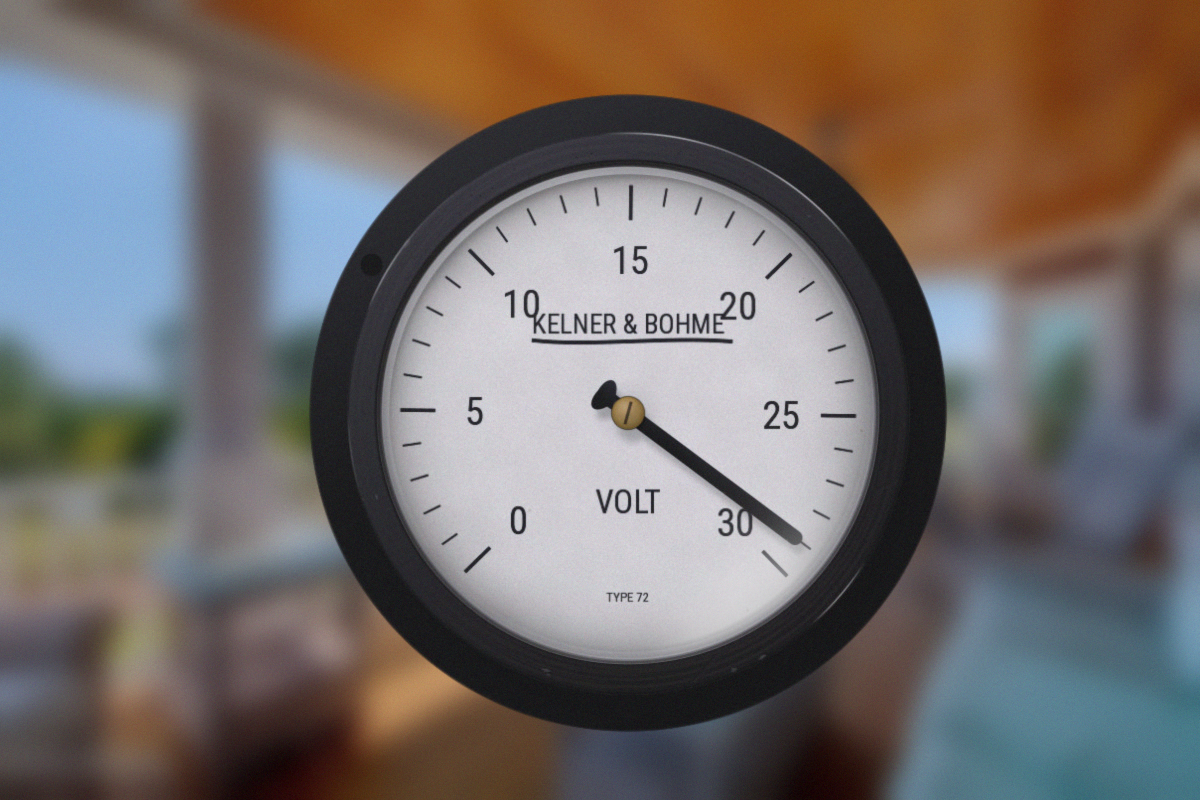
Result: 29 (V)
